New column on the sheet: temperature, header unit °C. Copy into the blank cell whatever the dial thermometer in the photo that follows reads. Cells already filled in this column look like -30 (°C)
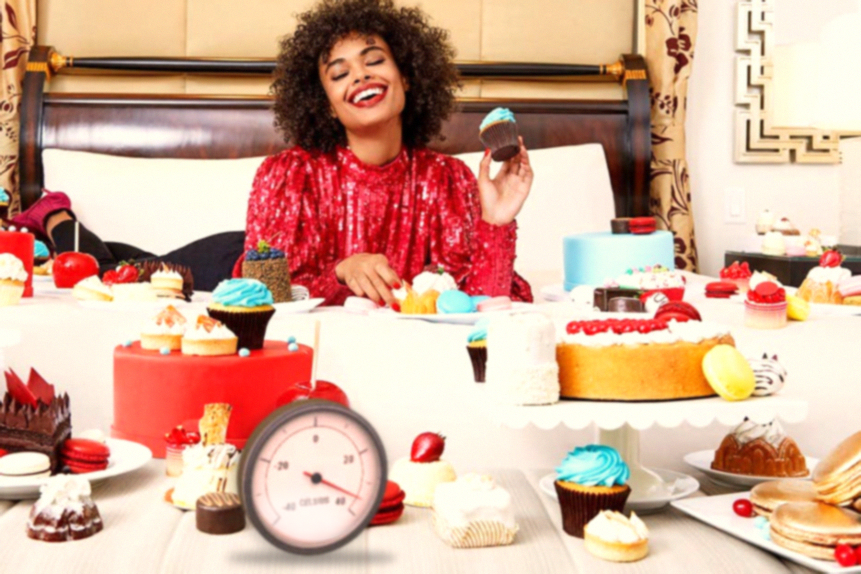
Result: 35 (°C)
